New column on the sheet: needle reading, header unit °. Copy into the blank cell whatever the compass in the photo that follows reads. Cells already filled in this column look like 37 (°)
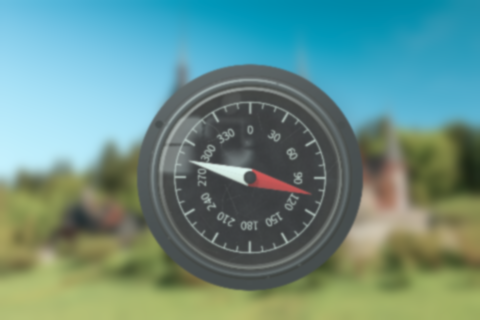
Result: 105 (°)
